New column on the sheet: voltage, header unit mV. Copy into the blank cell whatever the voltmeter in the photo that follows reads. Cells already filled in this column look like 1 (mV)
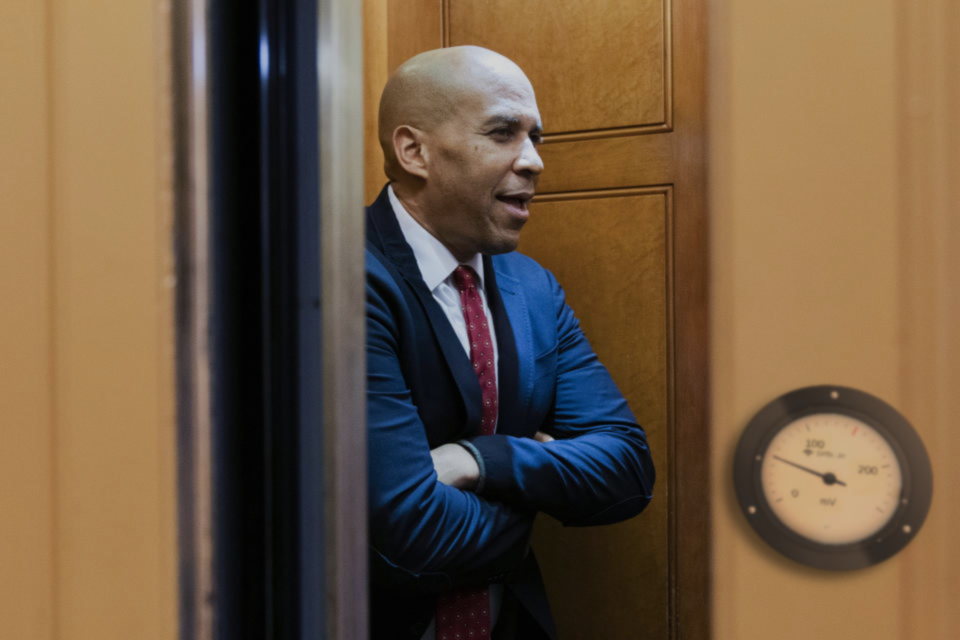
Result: 50 (mV)
